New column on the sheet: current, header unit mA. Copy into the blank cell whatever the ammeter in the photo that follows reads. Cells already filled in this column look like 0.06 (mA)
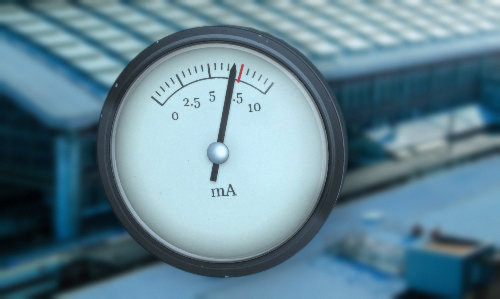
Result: 7 (mA)
